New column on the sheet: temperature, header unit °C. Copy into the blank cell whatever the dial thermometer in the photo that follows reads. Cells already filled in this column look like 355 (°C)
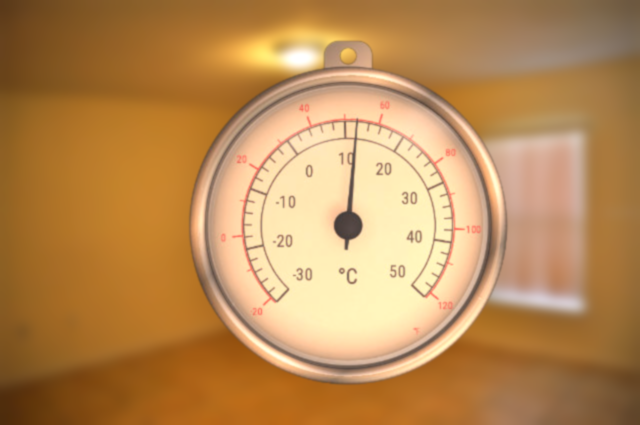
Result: 12 (°C)
